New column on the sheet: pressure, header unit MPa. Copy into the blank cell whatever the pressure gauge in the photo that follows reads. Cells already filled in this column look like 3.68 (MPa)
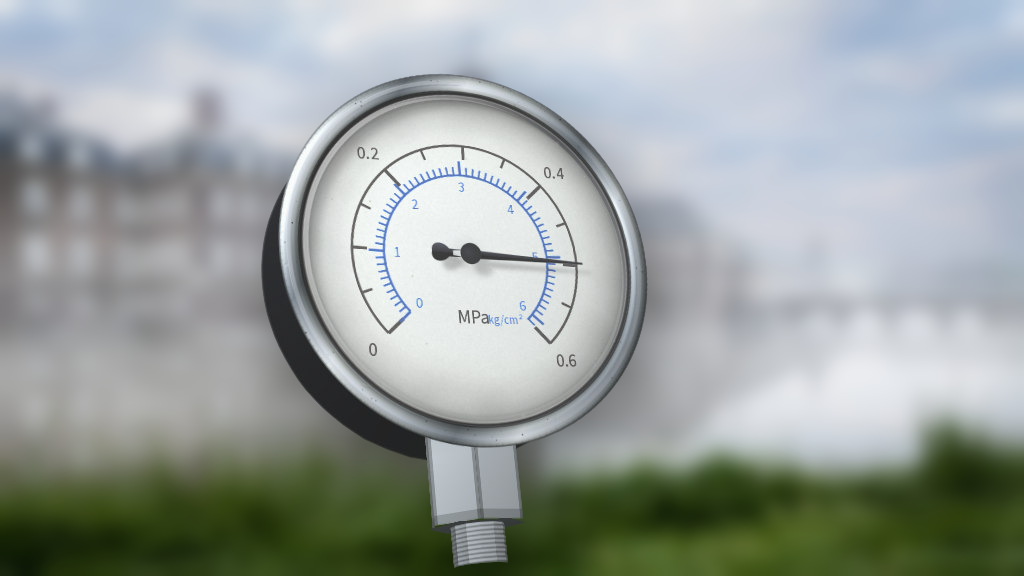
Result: 0.5 (MPa)
